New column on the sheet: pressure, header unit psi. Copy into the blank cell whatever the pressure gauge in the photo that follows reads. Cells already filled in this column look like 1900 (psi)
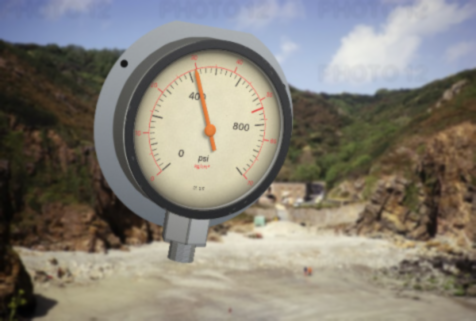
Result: 420 (psi)
